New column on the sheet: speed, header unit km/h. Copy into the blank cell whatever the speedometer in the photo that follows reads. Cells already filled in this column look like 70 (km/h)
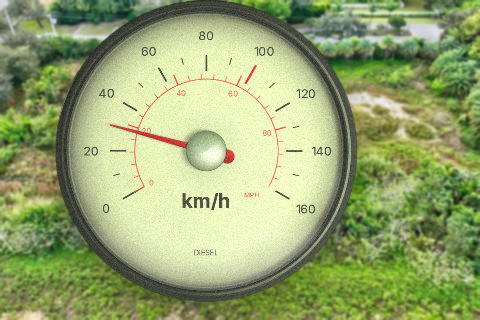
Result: 30 (km/h)
